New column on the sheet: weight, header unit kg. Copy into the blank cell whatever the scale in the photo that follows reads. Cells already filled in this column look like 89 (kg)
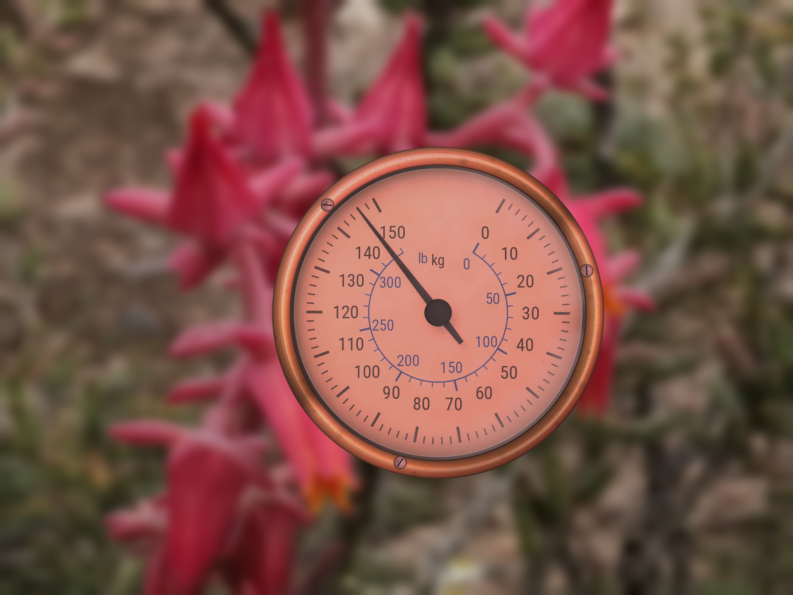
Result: 146 (kg)
